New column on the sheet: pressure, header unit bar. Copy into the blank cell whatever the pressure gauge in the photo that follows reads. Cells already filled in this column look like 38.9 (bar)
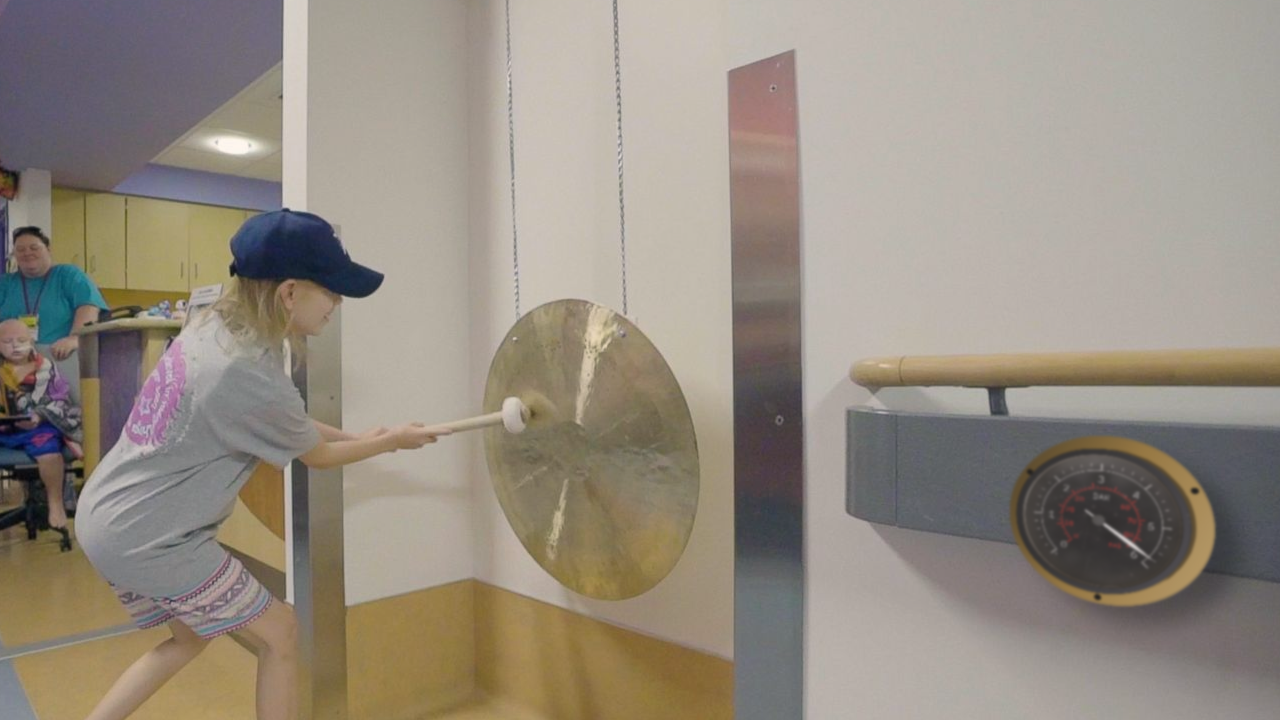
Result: 5.8 (bar)
